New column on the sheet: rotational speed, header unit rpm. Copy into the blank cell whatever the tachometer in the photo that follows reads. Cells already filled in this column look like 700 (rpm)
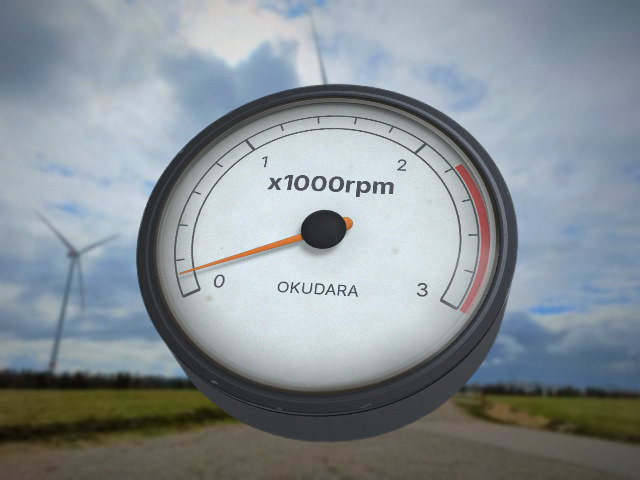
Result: 100 (rpm)
